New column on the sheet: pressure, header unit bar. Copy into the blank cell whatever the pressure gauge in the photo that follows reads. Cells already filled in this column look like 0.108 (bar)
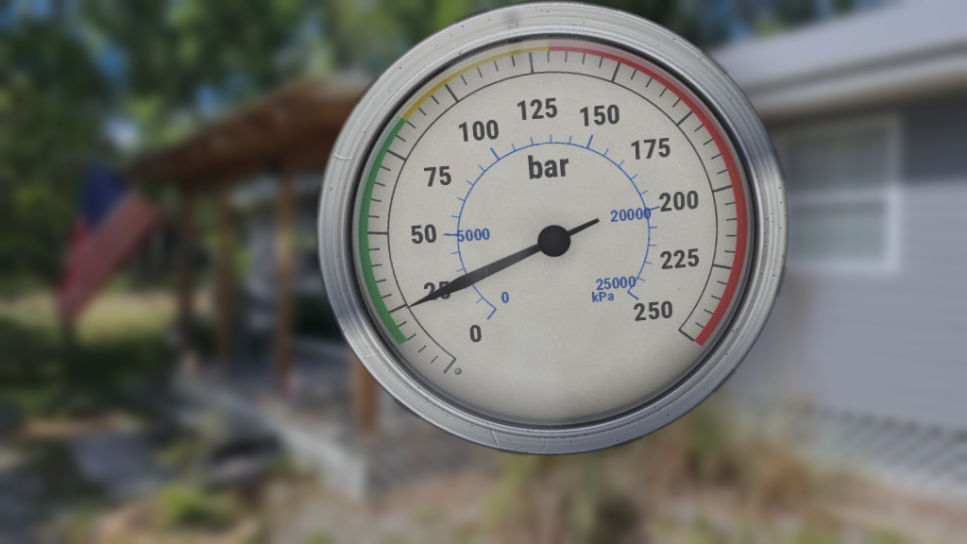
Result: 25 (bar)
